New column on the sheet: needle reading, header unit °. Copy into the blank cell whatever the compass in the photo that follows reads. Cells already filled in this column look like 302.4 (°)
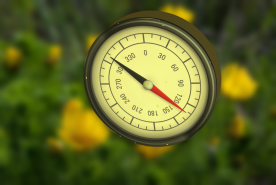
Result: 130 (°)
